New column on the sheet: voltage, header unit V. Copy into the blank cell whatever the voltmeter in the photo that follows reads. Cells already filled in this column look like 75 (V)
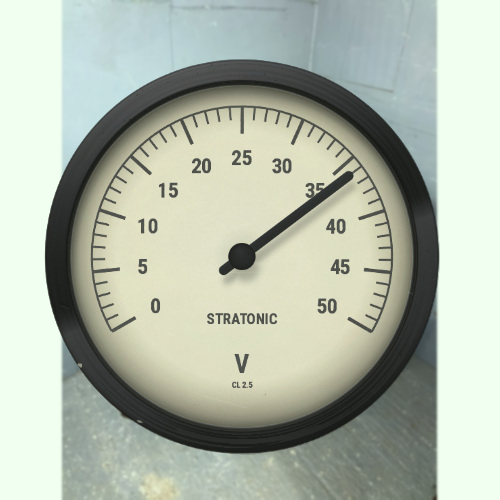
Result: 36 (V)
